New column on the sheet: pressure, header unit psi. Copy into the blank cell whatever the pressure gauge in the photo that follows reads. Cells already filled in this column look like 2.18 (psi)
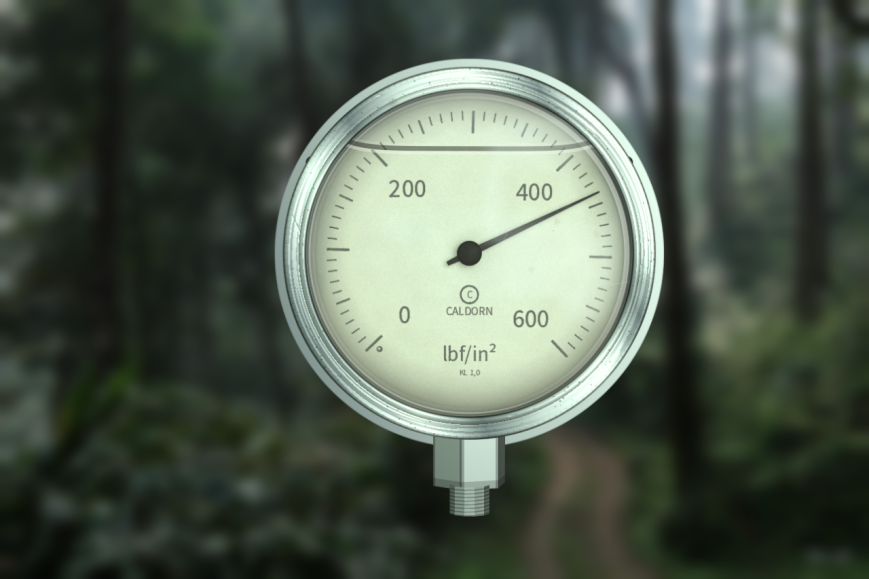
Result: 440 (psi)
